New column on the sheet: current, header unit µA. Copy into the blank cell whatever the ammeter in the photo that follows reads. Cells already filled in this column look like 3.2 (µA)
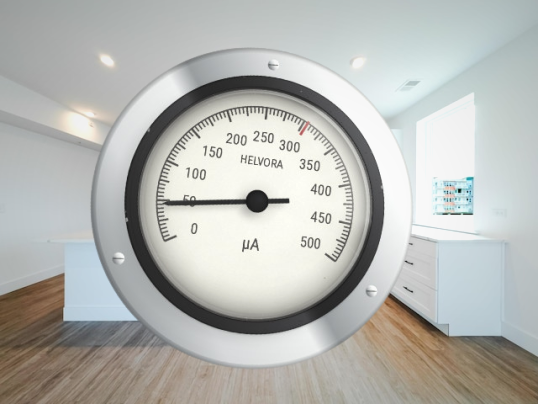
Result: 45 (µA)
